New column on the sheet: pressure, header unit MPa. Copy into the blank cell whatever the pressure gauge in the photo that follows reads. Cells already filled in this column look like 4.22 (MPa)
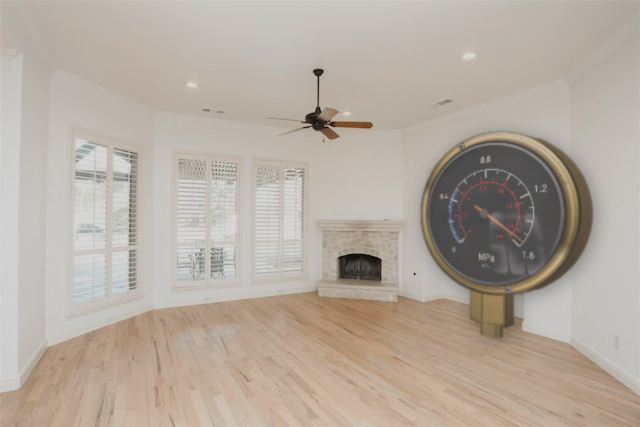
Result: 1.55 (MPa)
